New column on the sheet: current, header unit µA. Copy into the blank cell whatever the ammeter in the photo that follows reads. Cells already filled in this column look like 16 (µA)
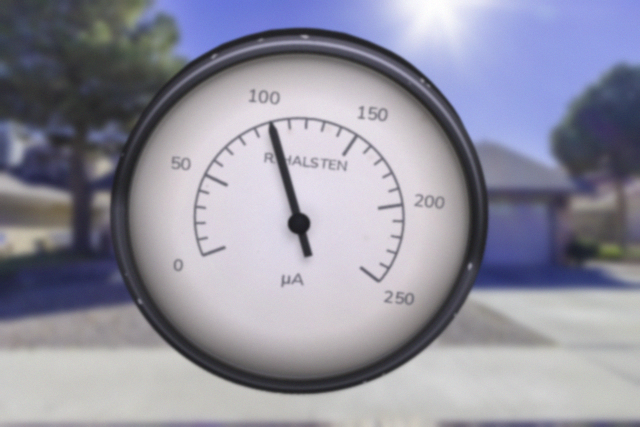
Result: 100 (µA)
